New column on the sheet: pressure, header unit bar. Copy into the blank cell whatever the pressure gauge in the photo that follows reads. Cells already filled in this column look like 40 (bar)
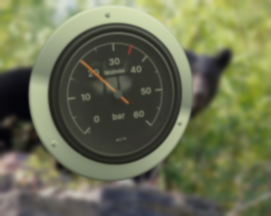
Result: 20 (bar)
